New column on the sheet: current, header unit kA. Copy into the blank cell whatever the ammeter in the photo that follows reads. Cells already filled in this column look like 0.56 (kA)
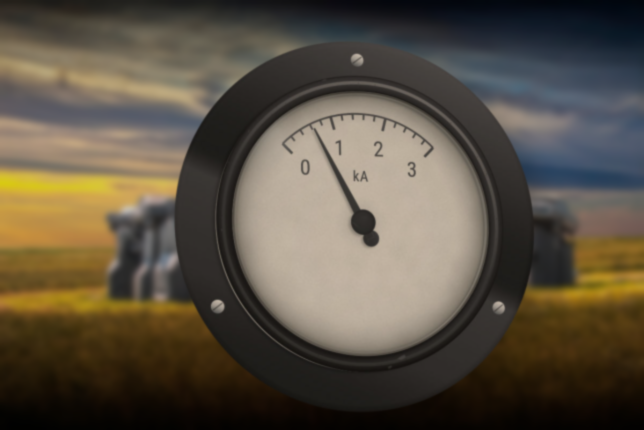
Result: 0.6 (kA)
